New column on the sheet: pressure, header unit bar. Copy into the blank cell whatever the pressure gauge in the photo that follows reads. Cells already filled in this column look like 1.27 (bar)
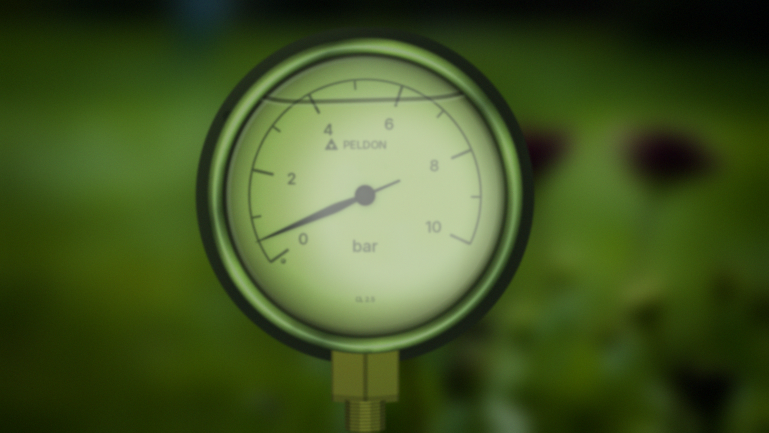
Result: 0.5 (bar)
